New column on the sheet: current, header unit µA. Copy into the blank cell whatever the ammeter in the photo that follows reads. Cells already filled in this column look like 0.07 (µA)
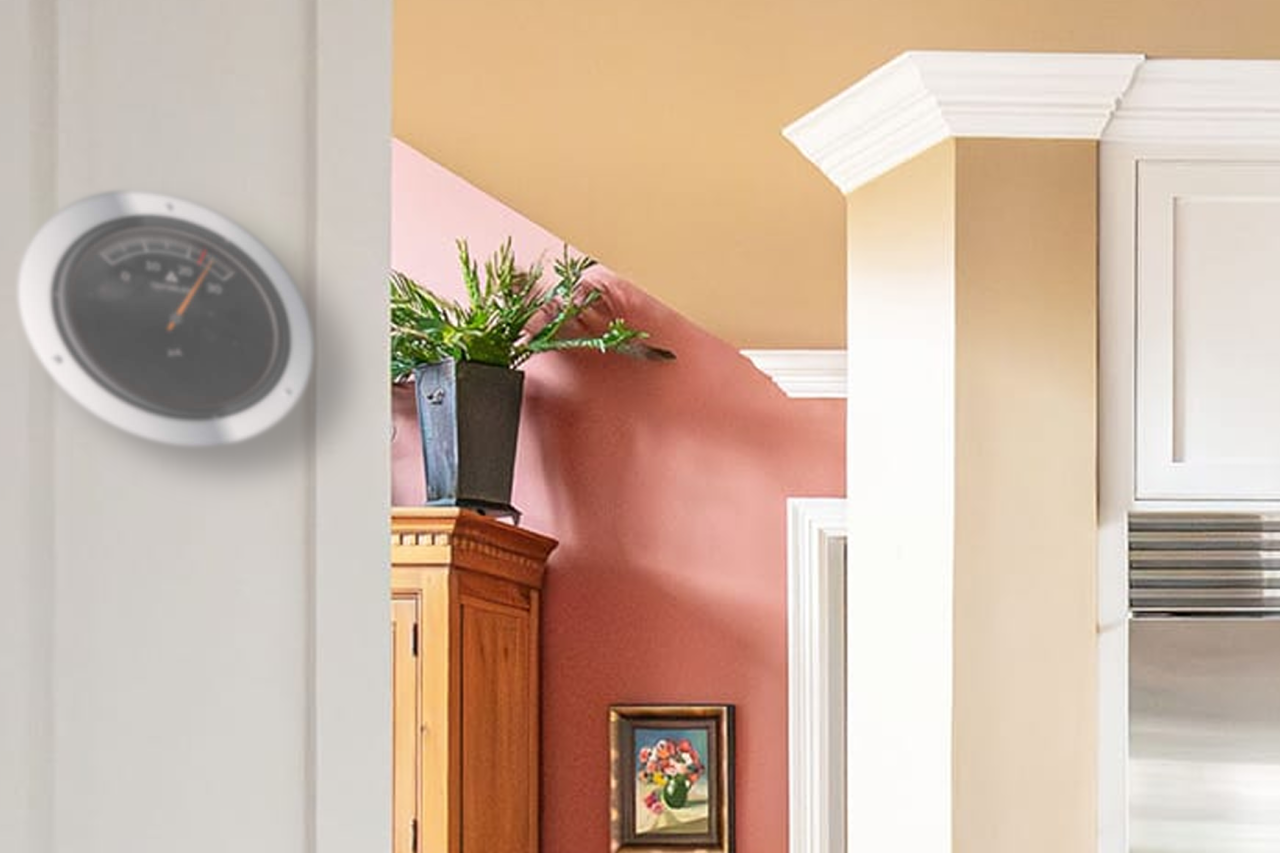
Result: 25 (µA)
